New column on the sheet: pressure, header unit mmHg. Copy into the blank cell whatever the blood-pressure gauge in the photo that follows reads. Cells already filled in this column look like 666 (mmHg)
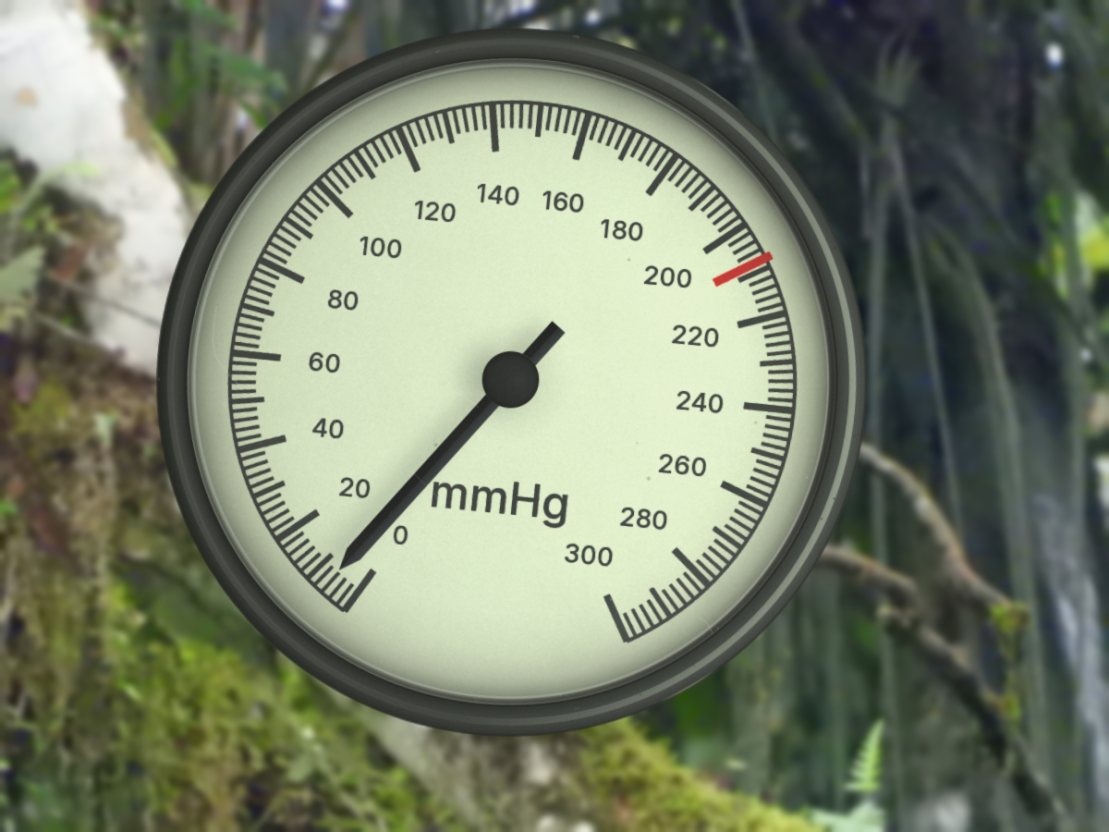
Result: 6 (mmHg)
